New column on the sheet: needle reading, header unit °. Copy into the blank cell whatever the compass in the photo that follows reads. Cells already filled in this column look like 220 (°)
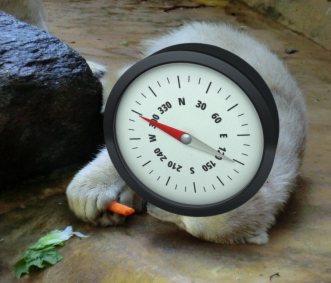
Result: 300 (°)
